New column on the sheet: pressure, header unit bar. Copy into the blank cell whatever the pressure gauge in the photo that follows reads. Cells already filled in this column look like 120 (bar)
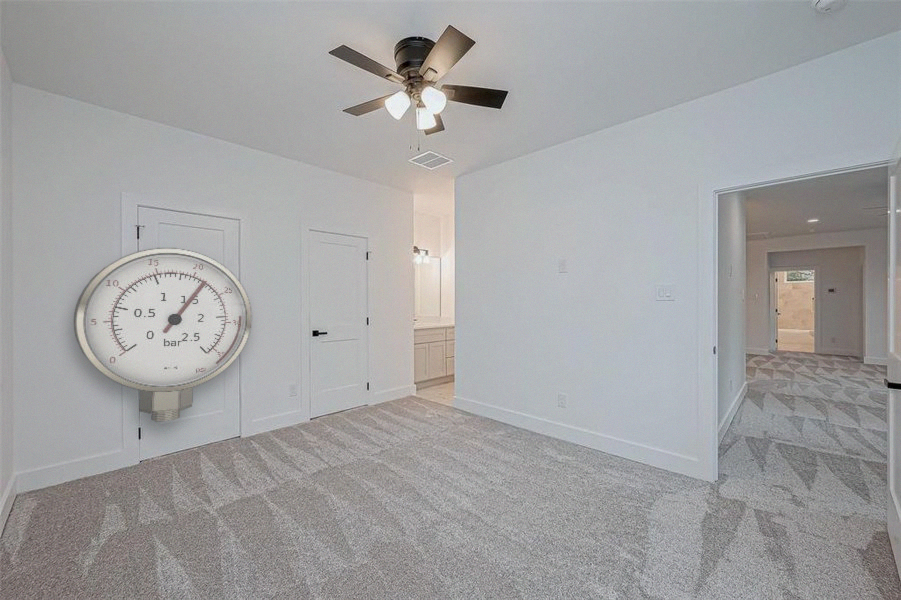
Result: 1.5 (bar)
